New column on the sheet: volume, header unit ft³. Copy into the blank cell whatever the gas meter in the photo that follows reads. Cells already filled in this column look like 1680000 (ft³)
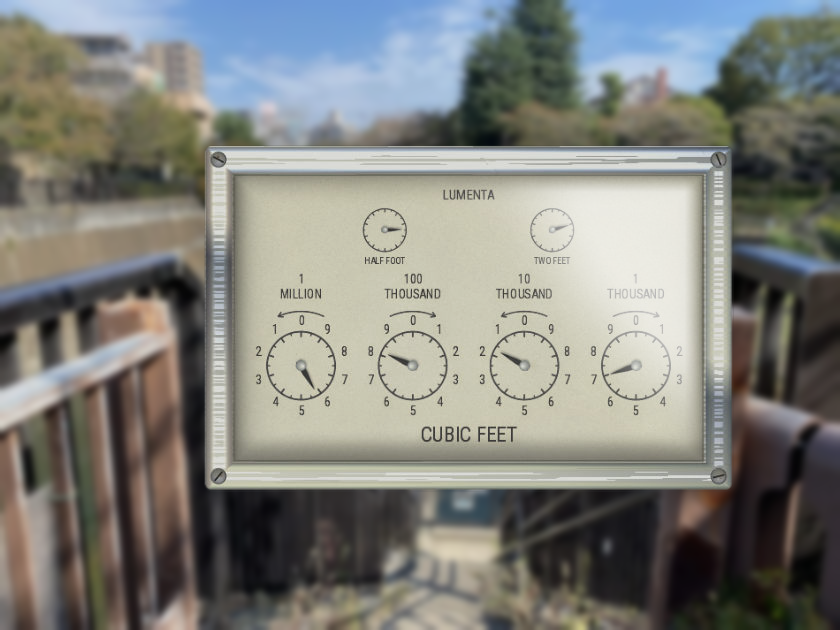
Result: 581700 (ft³)
